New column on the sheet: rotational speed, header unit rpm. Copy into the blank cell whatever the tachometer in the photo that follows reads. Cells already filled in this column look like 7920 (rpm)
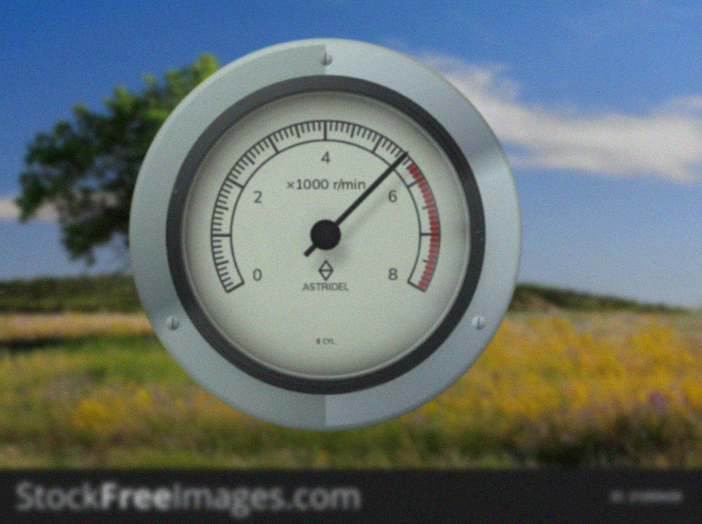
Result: 5500 (rpm)
